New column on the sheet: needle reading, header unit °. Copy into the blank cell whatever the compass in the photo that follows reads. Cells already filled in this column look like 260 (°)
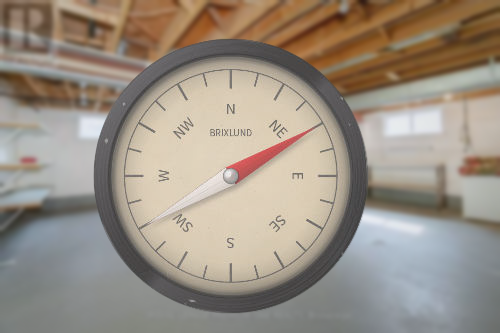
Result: 60 (°)
